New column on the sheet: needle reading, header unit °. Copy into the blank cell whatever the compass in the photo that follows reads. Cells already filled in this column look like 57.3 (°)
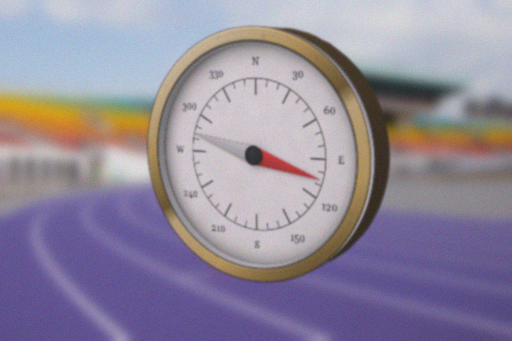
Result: 105 (°)
